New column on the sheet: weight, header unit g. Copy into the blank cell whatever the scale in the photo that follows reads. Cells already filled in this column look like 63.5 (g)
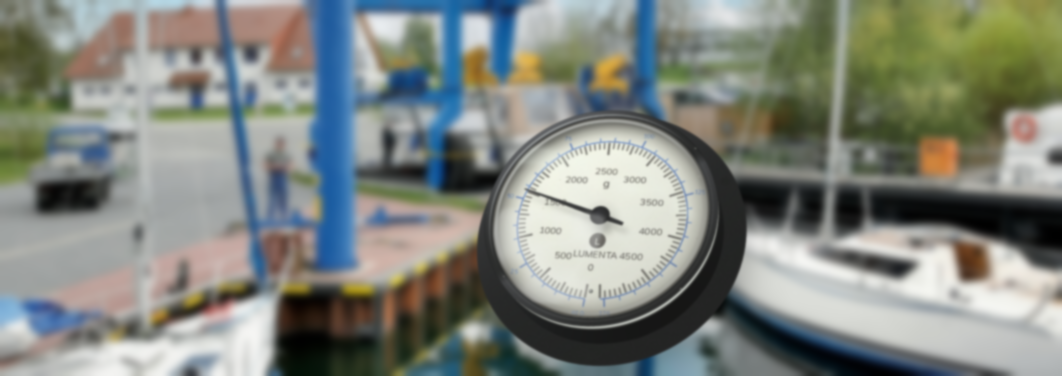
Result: 1500 (g)
